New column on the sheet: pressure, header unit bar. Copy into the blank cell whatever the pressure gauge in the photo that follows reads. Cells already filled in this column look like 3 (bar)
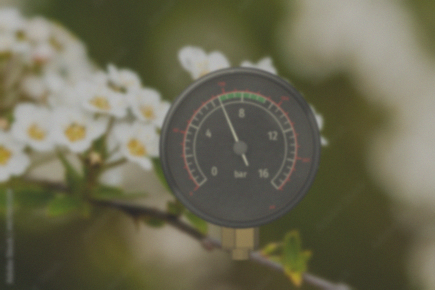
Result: 6.5 (bar)
